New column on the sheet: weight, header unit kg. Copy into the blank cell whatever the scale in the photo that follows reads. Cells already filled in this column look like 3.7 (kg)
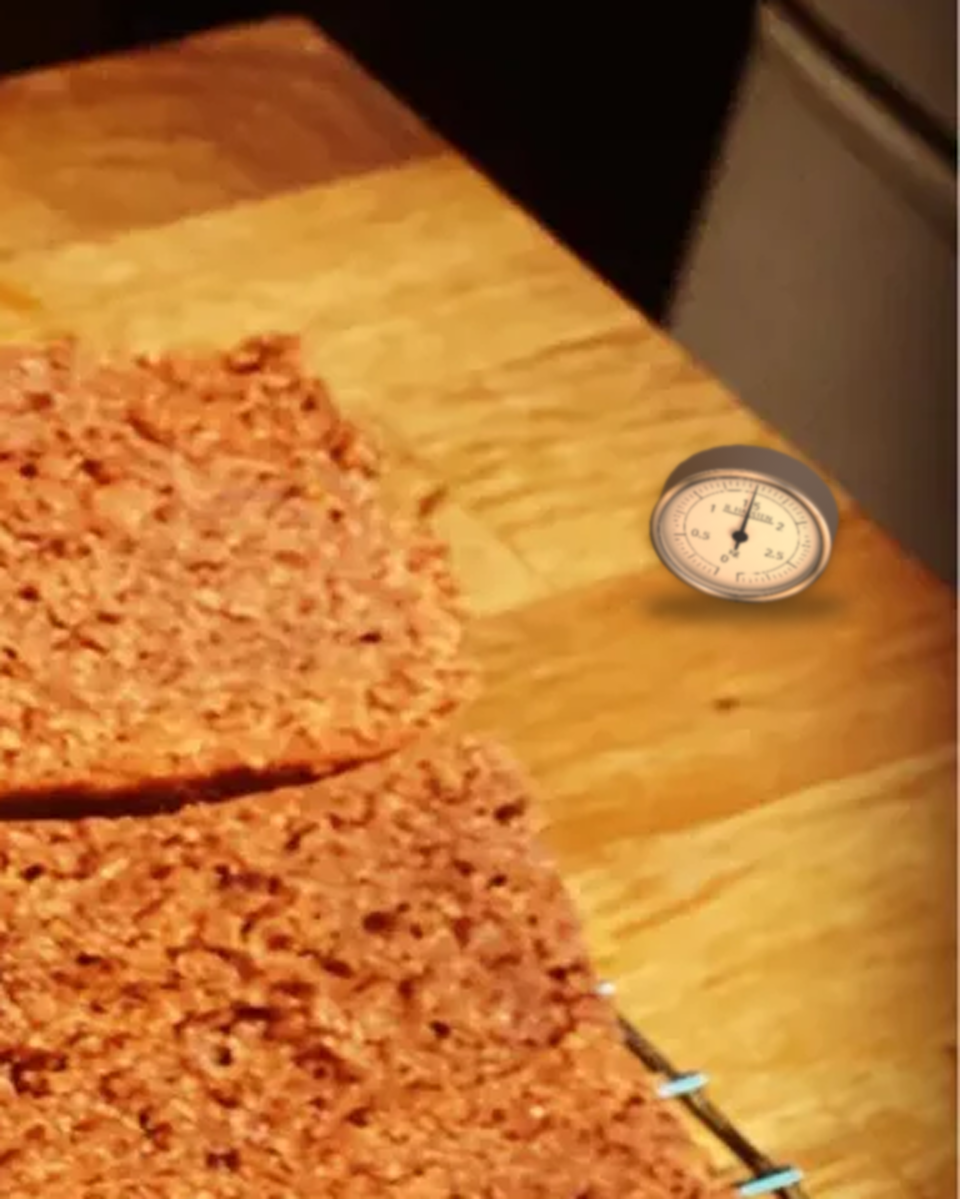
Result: 1.5 (kg)
